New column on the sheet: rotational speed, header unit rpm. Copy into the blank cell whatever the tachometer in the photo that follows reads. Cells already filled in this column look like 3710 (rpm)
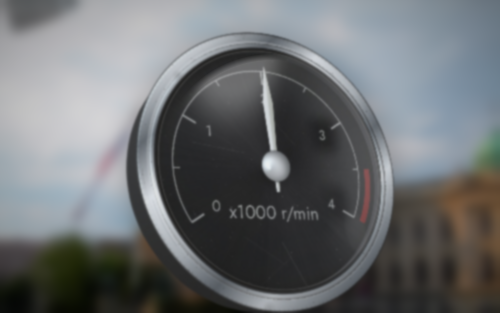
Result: 2000 (rpm)
